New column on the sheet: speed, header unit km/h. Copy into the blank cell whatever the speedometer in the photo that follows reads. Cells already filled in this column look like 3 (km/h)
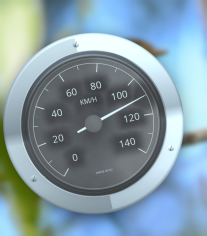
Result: 110 (km/h)
